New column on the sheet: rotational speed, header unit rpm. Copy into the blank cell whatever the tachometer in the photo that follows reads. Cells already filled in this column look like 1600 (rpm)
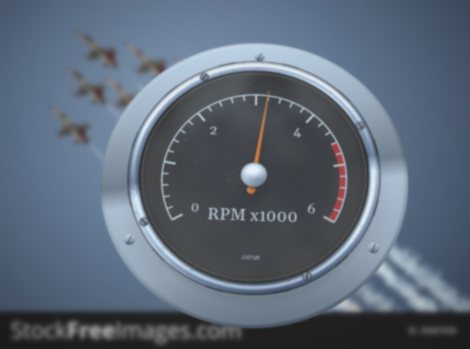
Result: 3200 (rpm)
